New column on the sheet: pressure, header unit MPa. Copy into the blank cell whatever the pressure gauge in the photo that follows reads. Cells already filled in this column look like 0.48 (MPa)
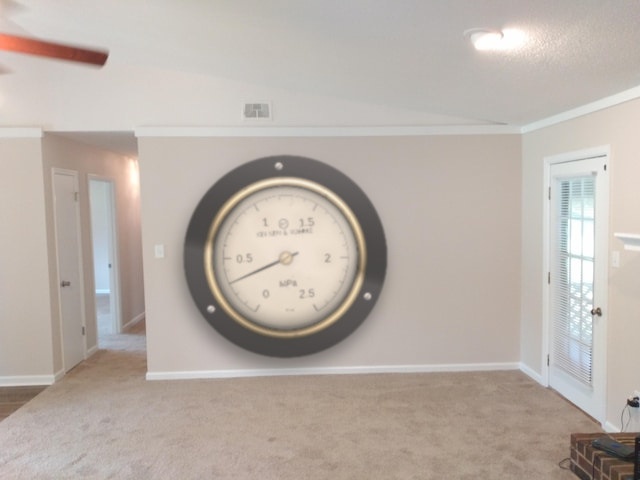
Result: 0.3 (MPa)
